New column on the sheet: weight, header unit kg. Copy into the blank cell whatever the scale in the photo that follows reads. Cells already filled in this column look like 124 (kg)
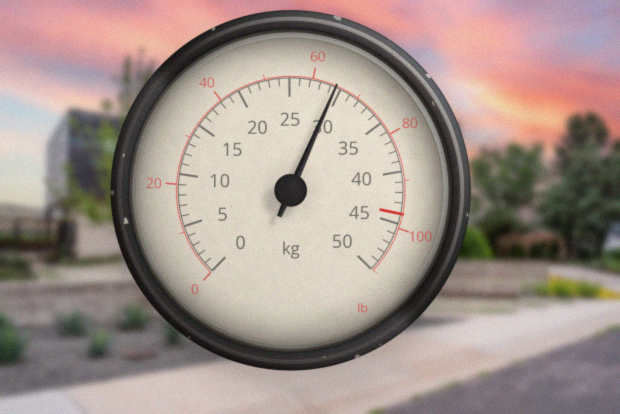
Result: 29.5 (kg)
